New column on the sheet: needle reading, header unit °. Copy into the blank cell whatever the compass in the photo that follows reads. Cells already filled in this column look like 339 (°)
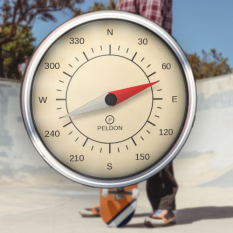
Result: 70 (°)
